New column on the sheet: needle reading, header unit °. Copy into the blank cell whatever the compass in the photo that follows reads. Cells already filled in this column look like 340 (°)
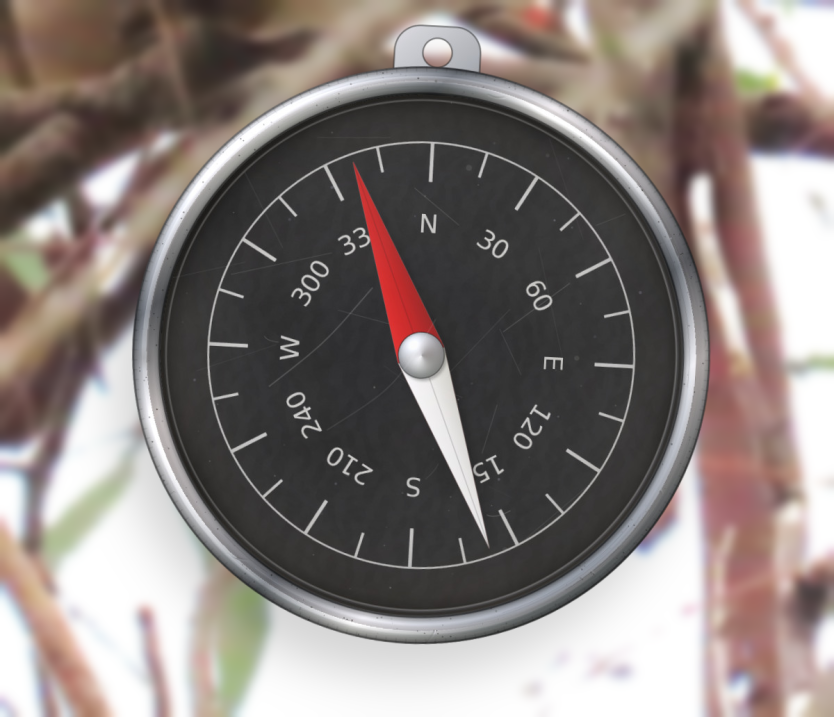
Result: 337.5 (°)
